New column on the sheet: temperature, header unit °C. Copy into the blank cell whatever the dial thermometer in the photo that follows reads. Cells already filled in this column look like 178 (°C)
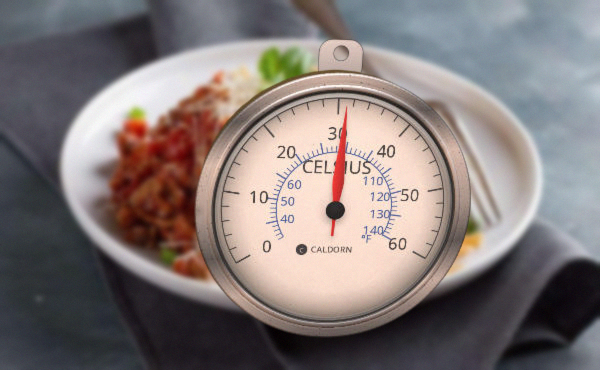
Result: 31 (°C)
